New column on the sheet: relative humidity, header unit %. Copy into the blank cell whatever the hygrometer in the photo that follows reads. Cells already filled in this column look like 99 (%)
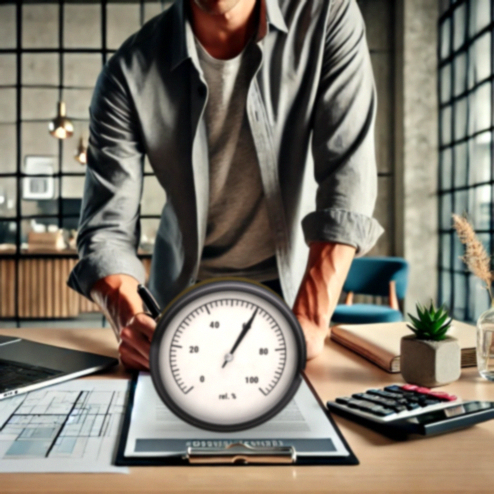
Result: 60 (%)
